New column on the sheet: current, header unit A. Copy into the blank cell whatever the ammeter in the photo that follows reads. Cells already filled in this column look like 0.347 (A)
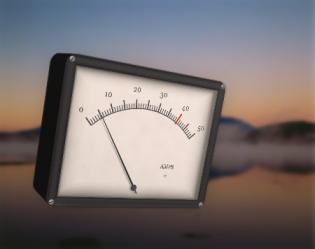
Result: 5 (A)
